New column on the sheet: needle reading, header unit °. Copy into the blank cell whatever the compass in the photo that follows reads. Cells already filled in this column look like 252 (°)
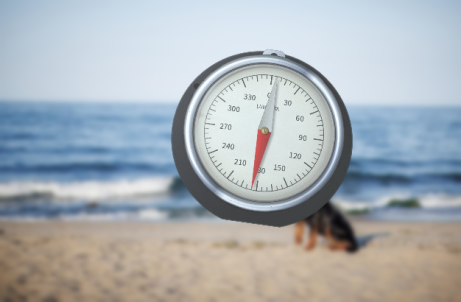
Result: 185 (°)
